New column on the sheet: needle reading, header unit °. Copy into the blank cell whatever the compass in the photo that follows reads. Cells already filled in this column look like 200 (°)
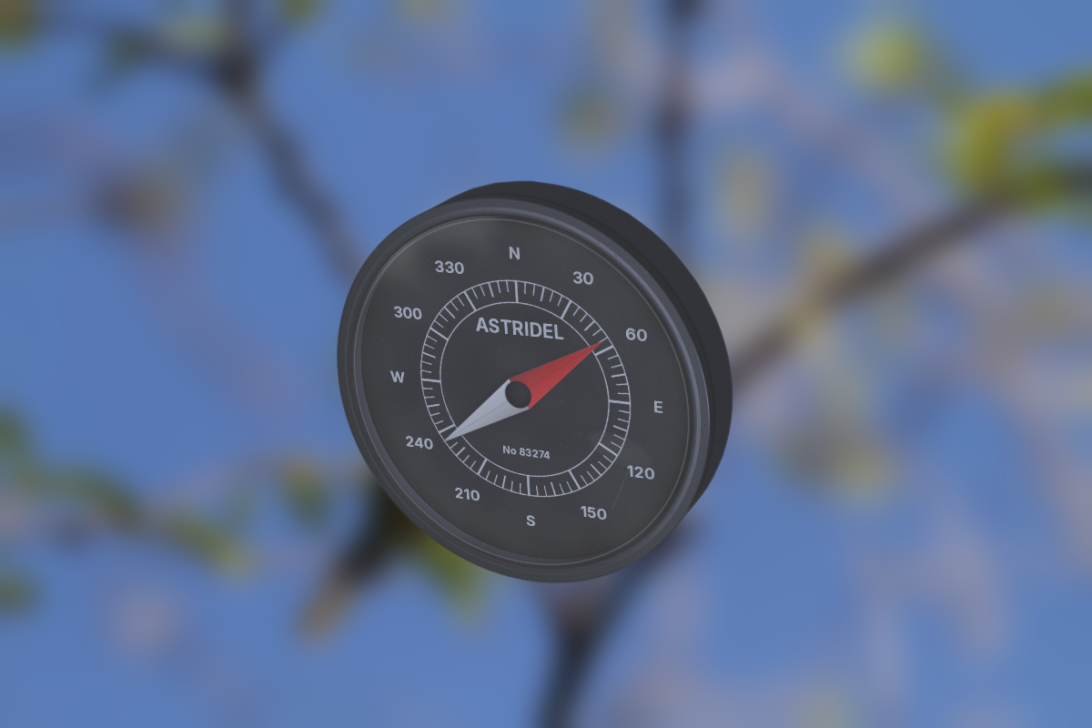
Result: 55 (°)
